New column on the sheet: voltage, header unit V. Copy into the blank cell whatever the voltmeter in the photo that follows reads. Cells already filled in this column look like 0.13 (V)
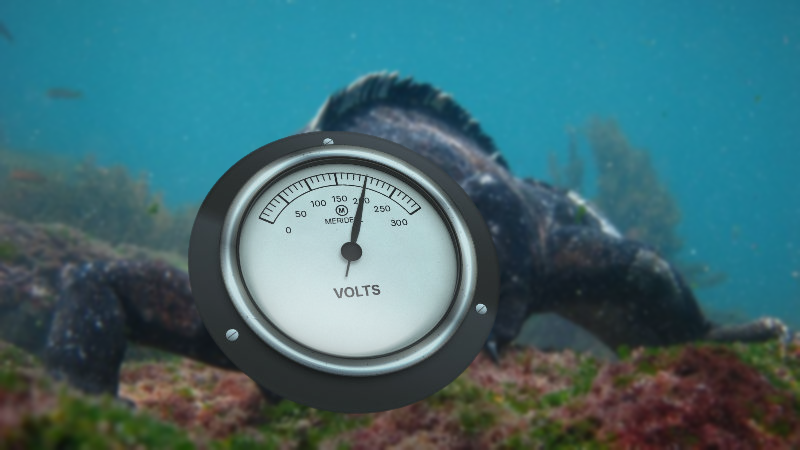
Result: 200 (V)
